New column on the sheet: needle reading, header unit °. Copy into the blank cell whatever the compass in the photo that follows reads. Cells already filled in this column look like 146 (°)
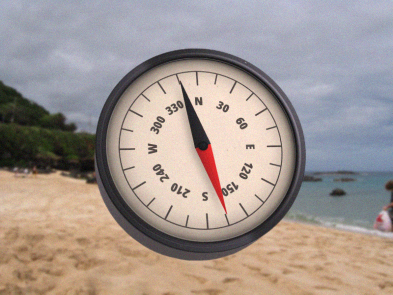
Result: 165 (°)
